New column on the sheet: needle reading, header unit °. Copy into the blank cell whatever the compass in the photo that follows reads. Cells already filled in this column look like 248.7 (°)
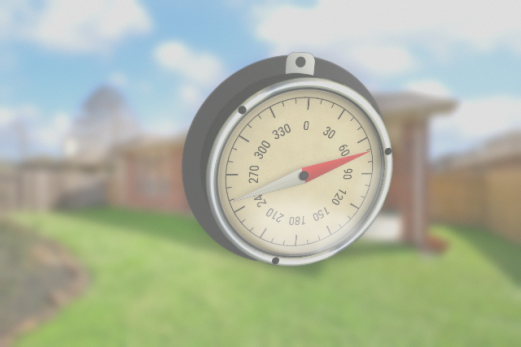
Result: 70 (°)
